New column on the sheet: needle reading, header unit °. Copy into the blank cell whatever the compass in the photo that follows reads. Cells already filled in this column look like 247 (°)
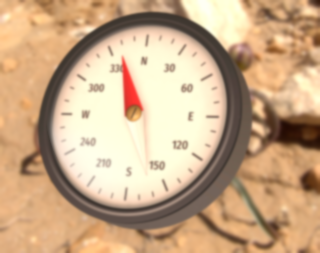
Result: 340 (°)
